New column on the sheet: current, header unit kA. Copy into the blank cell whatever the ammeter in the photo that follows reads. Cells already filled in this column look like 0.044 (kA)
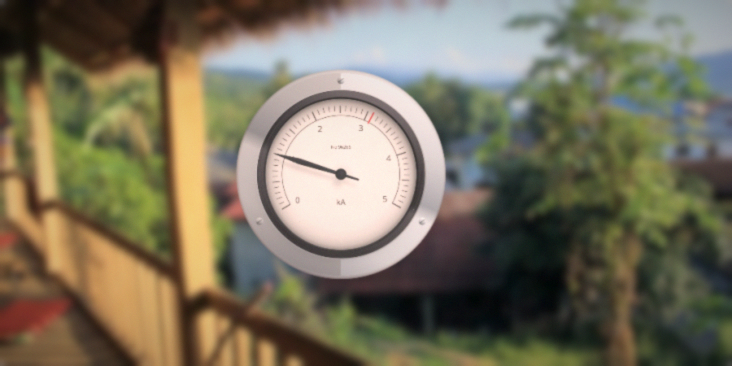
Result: 1 (kA)
